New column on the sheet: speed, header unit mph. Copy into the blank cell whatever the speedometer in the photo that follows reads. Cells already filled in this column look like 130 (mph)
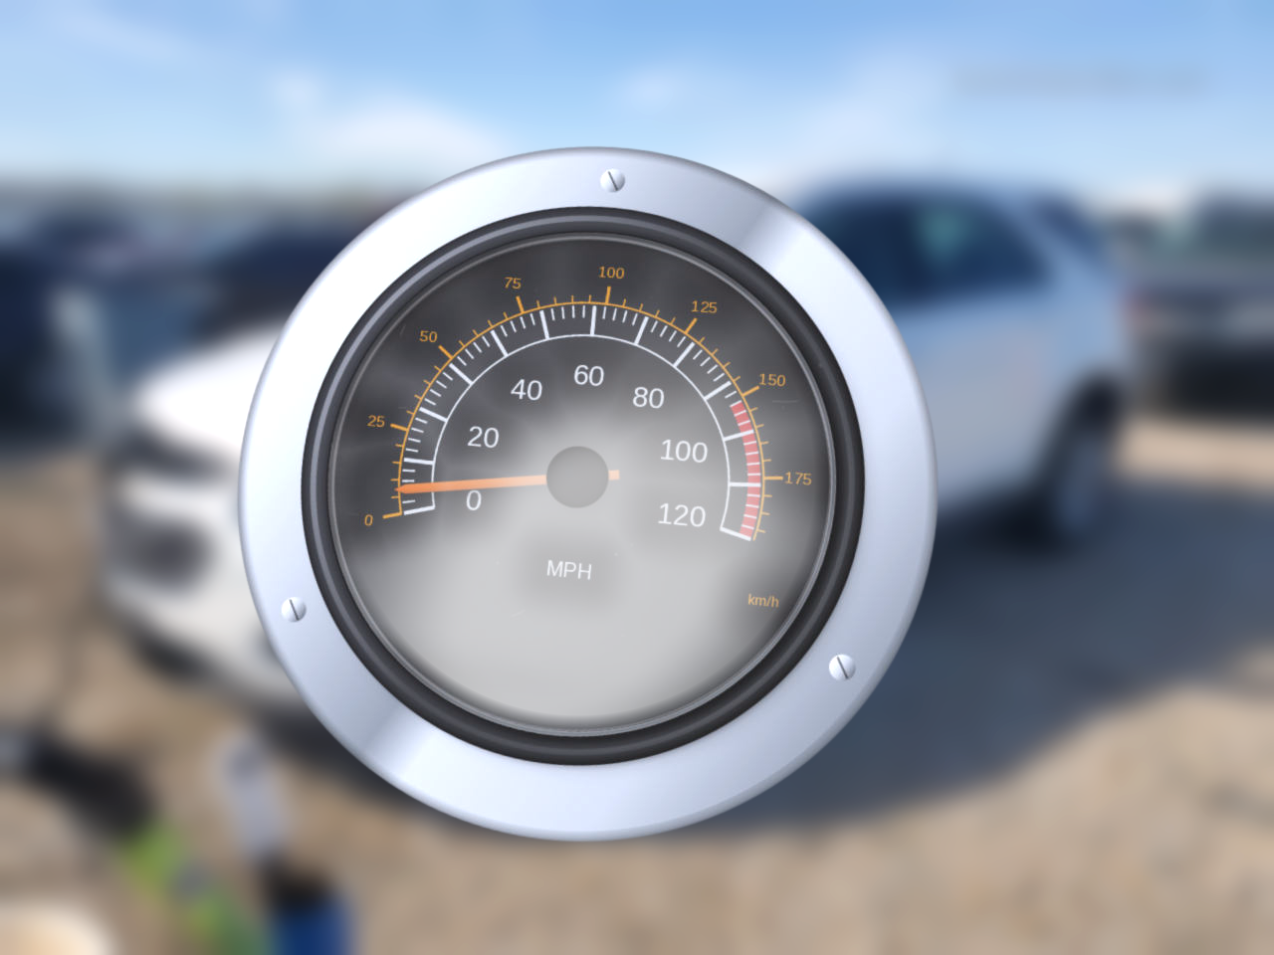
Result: 4 (mph)
